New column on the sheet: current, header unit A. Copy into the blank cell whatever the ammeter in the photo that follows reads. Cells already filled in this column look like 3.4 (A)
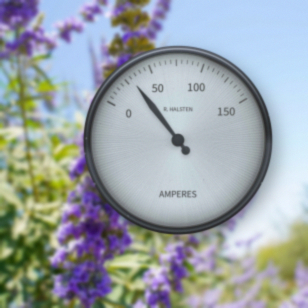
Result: 30 (A)
